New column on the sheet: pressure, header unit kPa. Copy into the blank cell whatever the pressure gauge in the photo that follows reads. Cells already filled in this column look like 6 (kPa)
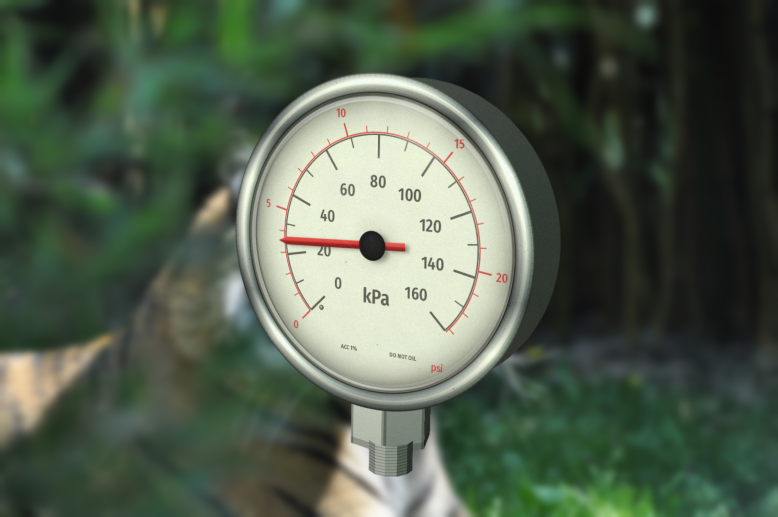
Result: 25 (kPa)
